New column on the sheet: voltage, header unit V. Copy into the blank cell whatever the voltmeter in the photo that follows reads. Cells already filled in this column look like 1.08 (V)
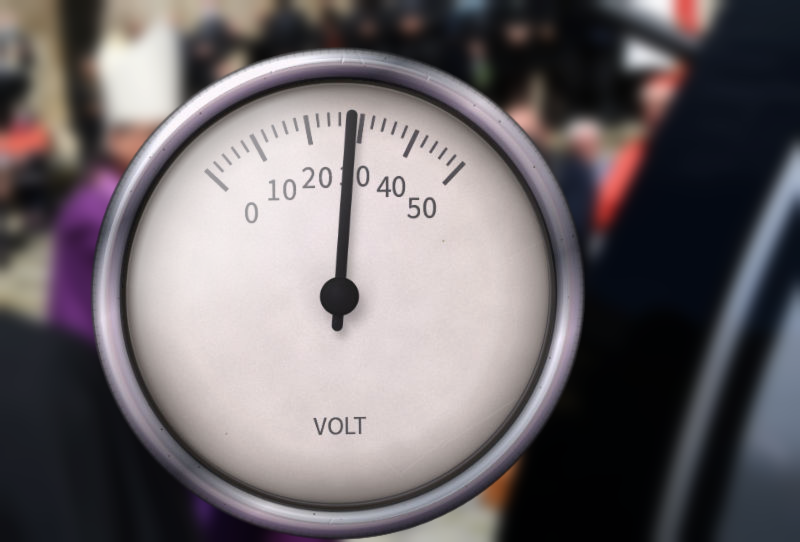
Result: 28 (V)
